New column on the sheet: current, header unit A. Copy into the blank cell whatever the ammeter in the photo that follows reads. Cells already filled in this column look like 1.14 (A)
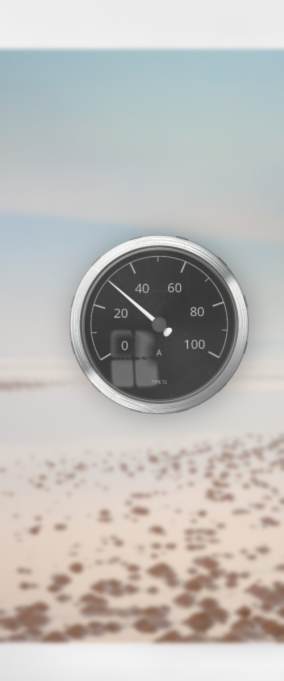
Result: 30 (A)
